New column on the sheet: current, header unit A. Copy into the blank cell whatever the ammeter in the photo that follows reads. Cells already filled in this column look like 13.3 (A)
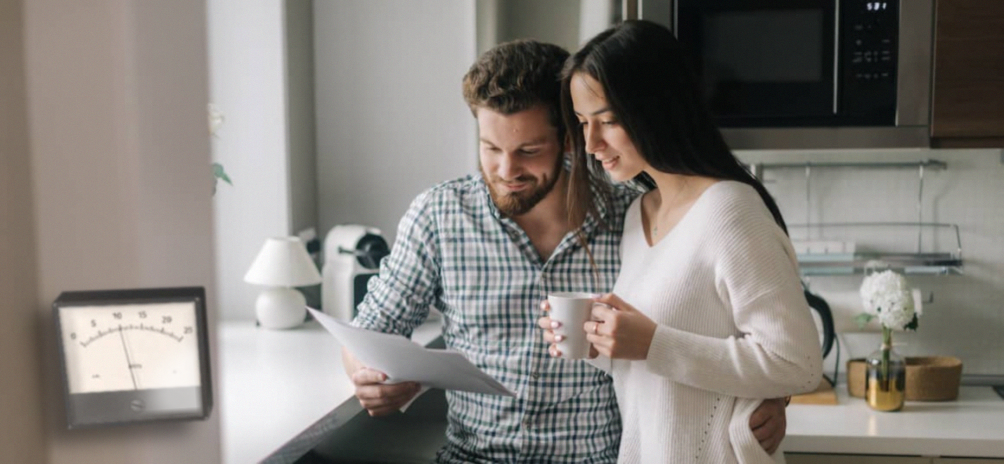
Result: 10 (A)
